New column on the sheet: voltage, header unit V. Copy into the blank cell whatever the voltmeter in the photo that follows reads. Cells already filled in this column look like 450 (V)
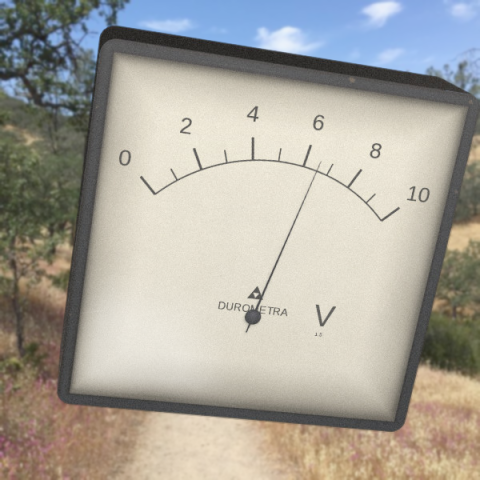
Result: 6.5 (V)
